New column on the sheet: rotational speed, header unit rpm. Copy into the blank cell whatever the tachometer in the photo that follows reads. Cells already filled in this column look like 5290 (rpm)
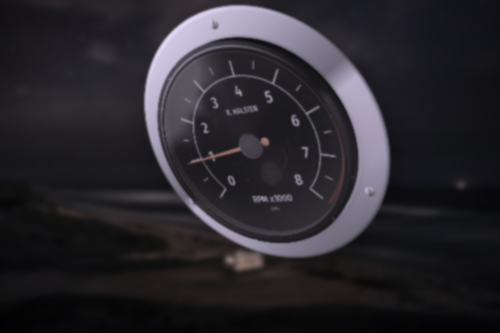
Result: 1000 (rpm)
